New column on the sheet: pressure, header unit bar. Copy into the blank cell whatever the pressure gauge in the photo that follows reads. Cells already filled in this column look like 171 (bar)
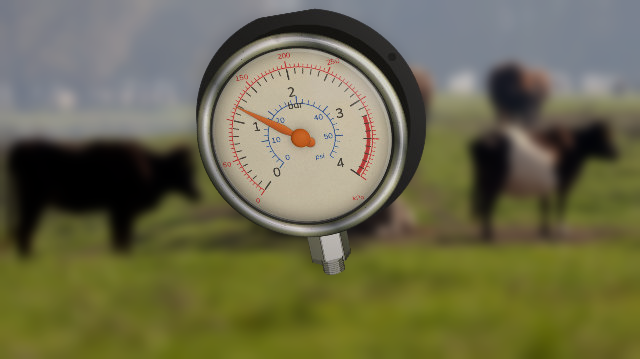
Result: 1.2 (bar)
